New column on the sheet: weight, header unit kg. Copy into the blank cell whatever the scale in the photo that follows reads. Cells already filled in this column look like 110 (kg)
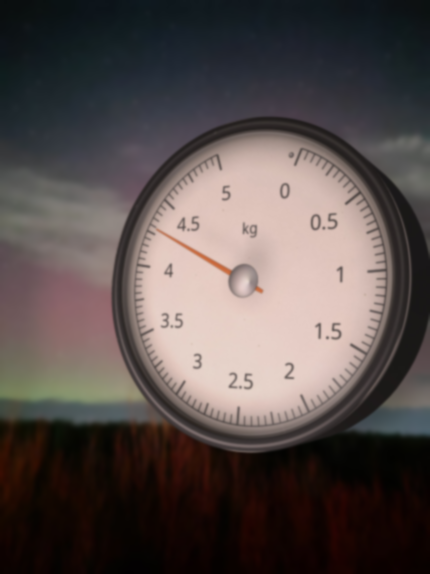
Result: 4.3 (kg)
